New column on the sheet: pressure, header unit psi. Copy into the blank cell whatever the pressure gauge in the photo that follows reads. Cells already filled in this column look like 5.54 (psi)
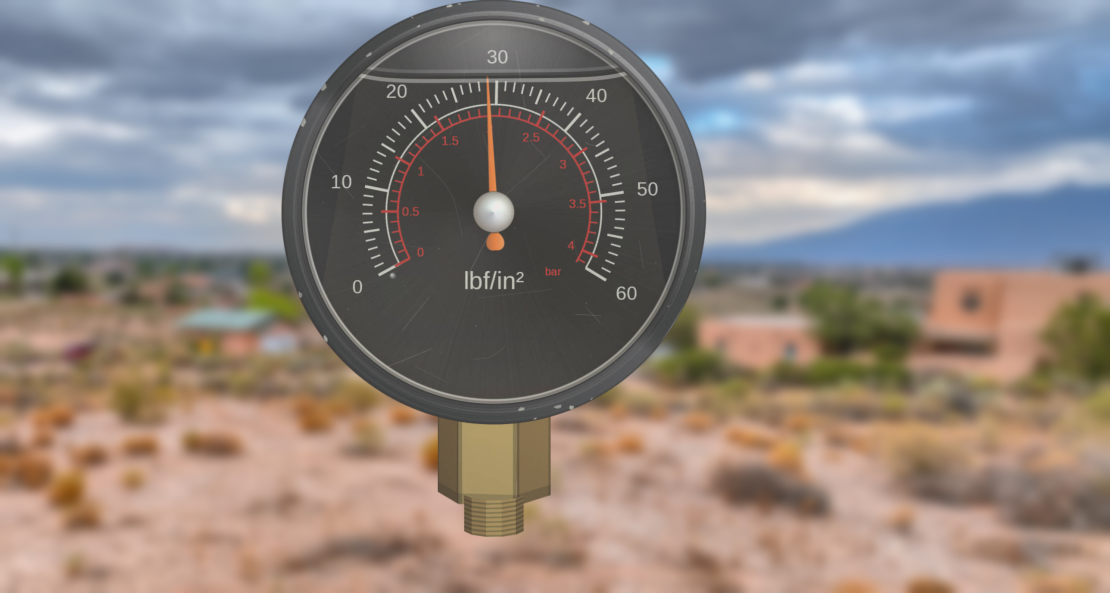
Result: 29 (psi)
